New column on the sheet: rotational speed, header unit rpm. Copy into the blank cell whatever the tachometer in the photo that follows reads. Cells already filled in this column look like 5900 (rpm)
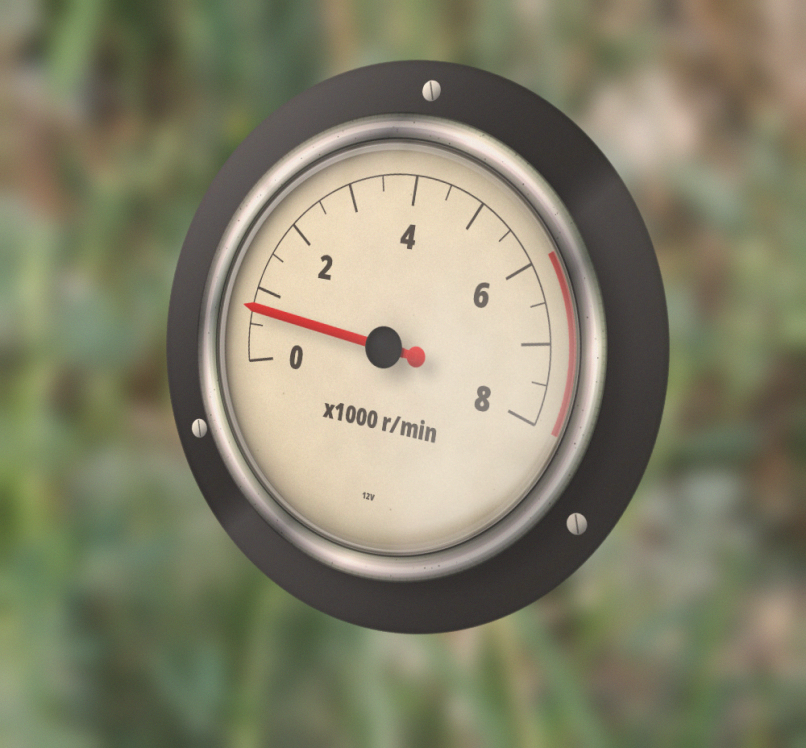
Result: 750 (rpm)
